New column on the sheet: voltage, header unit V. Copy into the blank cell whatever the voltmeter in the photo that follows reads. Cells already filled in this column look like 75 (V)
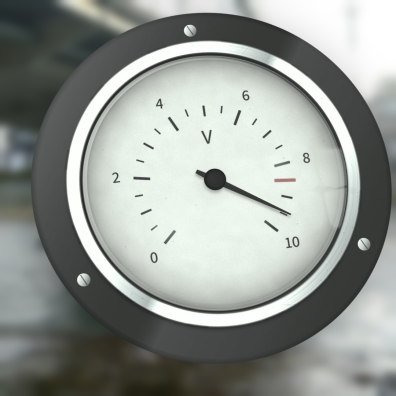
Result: 9.5 (V)
